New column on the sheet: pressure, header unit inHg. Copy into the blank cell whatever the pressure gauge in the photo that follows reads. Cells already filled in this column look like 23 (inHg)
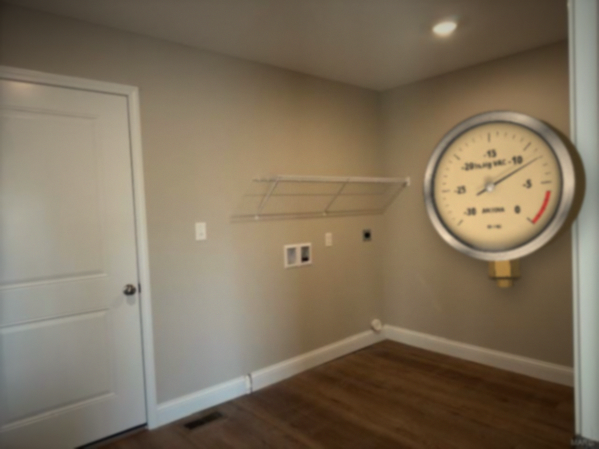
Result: -8 (inHg)
